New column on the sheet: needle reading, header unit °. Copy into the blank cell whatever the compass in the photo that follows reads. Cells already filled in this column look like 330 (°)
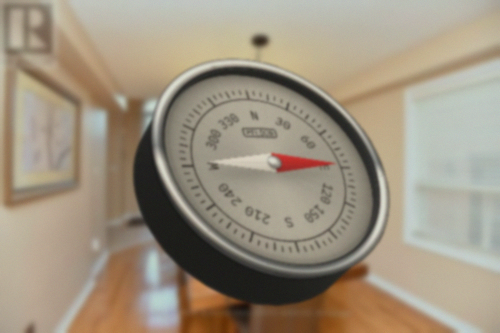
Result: 90 (°)
